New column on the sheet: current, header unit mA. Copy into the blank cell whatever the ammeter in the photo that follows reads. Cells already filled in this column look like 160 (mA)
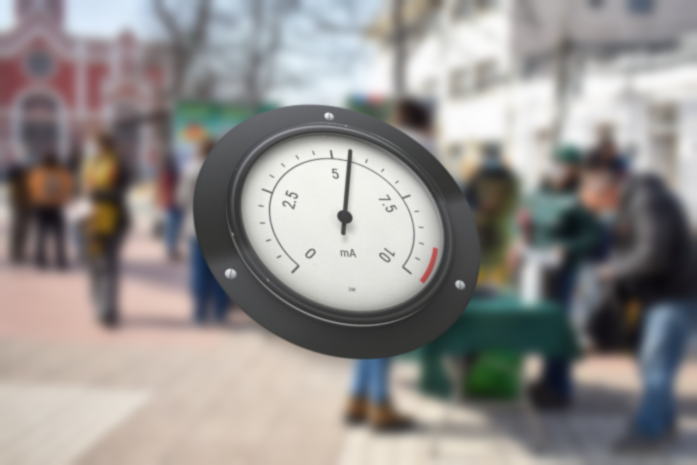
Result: 5.5 (mA)
